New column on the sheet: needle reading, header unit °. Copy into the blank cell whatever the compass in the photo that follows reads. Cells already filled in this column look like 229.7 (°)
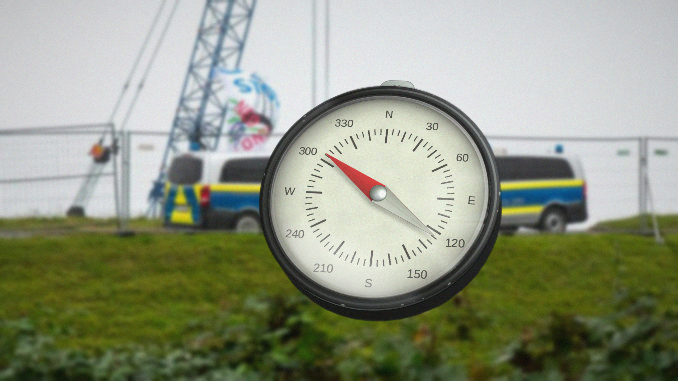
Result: 305 (°)
